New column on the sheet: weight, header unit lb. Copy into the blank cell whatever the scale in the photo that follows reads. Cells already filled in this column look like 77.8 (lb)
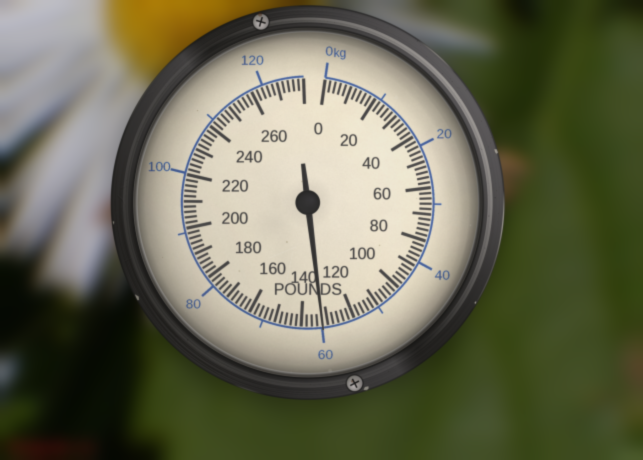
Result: 132 (lb)
